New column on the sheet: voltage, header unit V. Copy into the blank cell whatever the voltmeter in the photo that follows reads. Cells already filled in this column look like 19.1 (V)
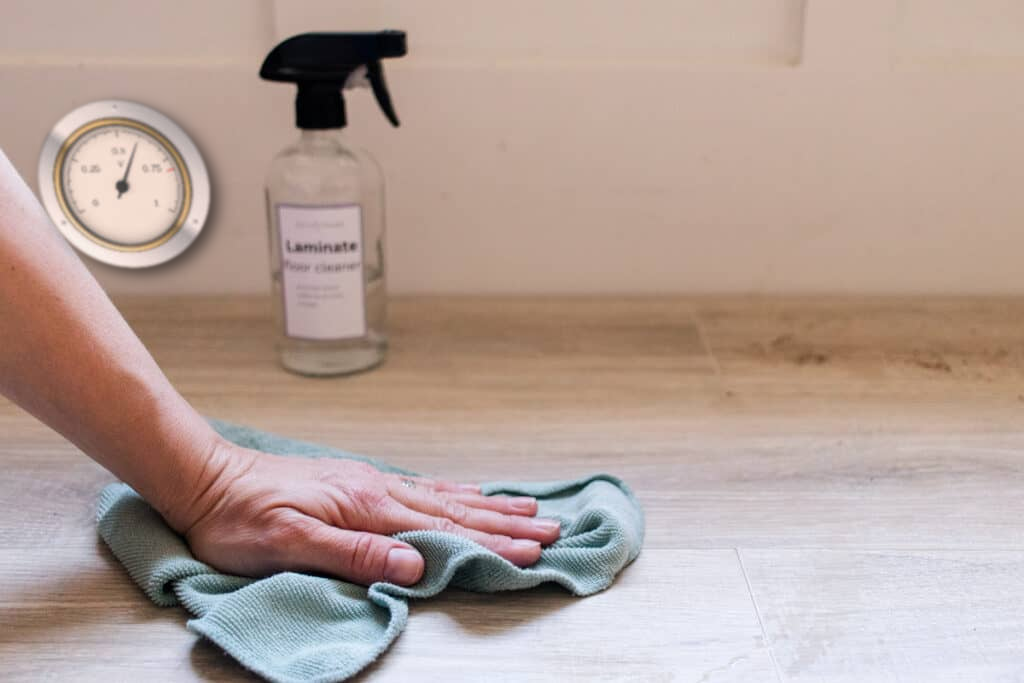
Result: 0.6 (V)
